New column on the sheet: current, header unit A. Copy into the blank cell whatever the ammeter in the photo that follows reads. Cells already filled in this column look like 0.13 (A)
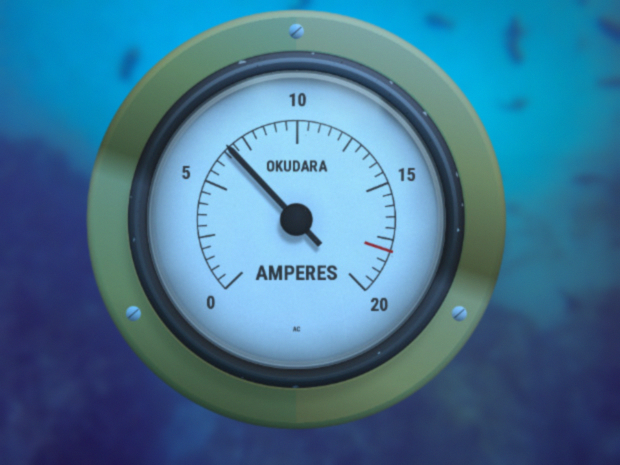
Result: 6.75 (A)
